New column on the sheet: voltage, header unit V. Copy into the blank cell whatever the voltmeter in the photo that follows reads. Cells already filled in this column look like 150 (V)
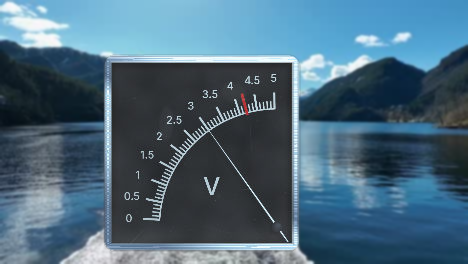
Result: 3 (V)
